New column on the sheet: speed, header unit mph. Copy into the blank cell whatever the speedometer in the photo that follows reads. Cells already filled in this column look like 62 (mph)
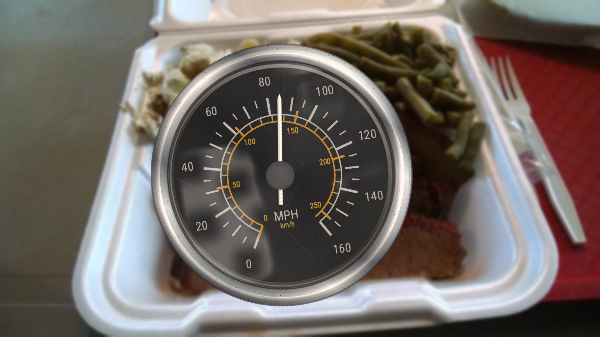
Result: 85 (mph)
